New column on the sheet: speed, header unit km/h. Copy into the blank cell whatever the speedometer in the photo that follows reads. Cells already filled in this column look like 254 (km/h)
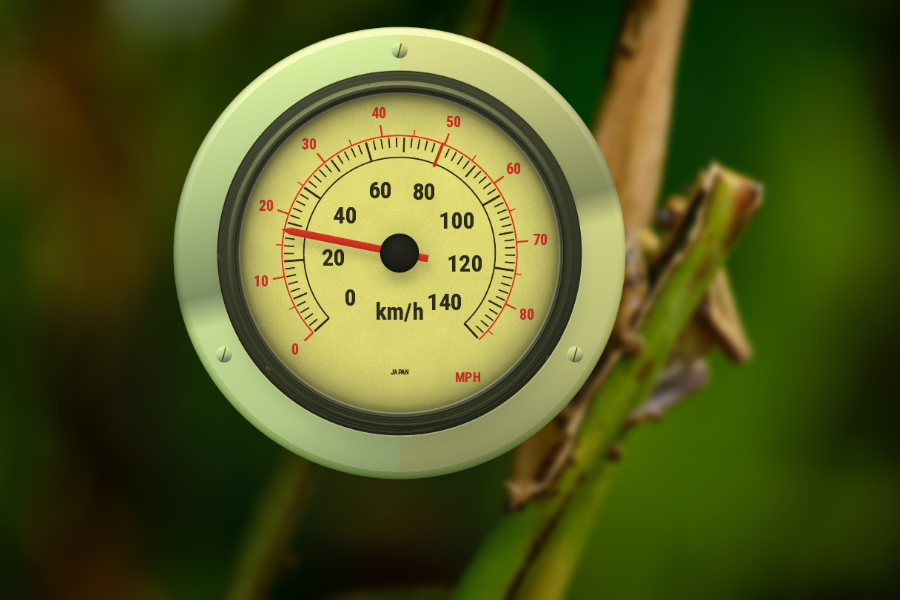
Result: 28 (km/h)
